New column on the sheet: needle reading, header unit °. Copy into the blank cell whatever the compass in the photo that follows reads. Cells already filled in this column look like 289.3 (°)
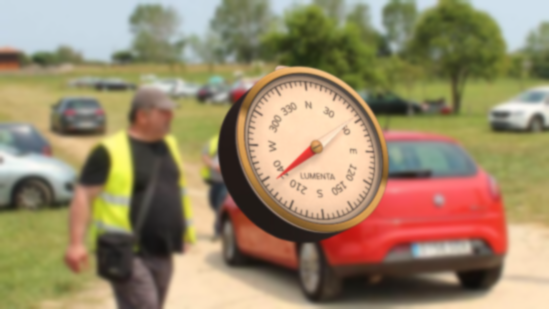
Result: 235 (°)
